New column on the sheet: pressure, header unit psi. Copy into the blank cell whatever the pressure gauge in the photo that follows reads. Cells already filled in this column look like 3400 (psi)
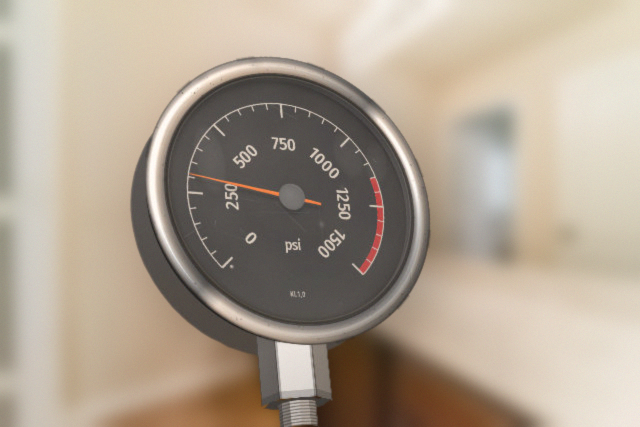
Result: 300 (psi)
